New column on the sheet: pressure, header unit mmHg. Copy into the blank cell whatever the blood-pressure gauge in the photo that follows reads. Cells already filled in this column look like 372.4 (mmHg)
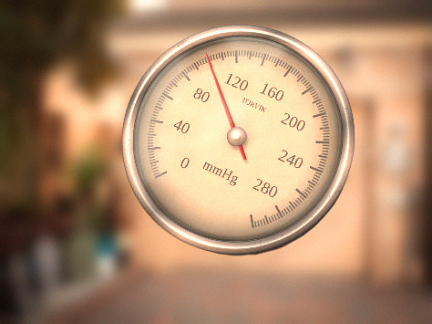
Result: 100 (mmHg)
